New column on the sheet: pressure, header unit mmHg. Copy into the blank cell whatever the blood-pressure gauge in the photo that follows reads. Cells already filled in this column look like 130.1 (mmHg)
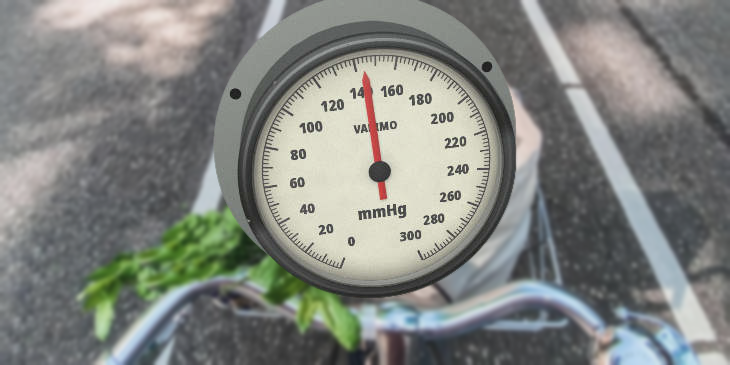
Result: 144 (mmHg)
